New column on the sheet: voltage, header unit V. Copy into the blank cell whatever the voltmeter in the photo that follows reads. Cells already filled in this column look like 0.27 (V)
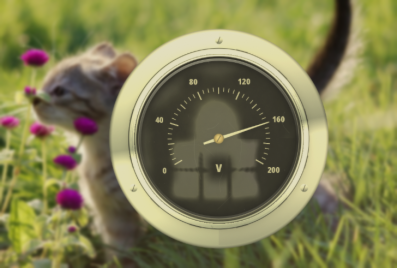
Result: 160 (V)
